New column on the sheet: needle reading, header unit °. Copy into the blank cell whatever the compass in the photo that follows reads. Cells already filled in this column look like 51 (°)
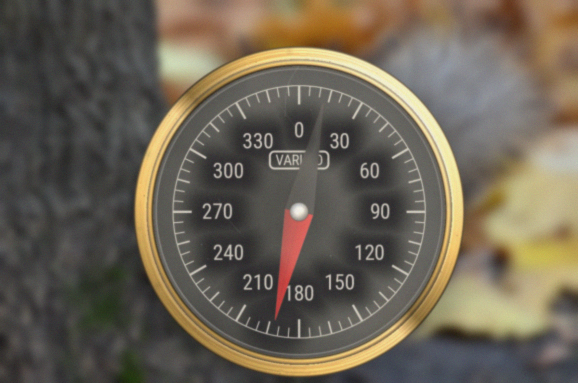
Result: 192.5 (°)
